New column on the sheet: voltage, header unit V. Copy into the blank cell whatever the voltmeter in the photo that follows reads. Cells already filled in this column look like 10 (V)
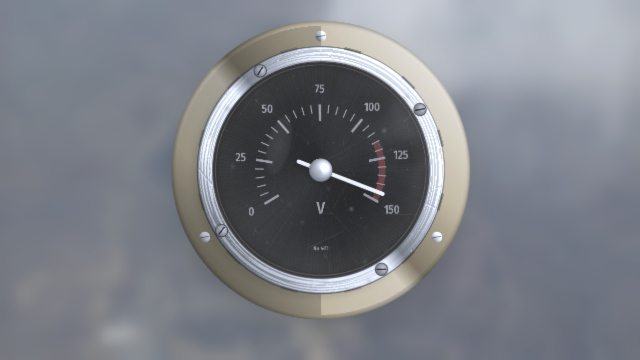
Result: 145 (V)
